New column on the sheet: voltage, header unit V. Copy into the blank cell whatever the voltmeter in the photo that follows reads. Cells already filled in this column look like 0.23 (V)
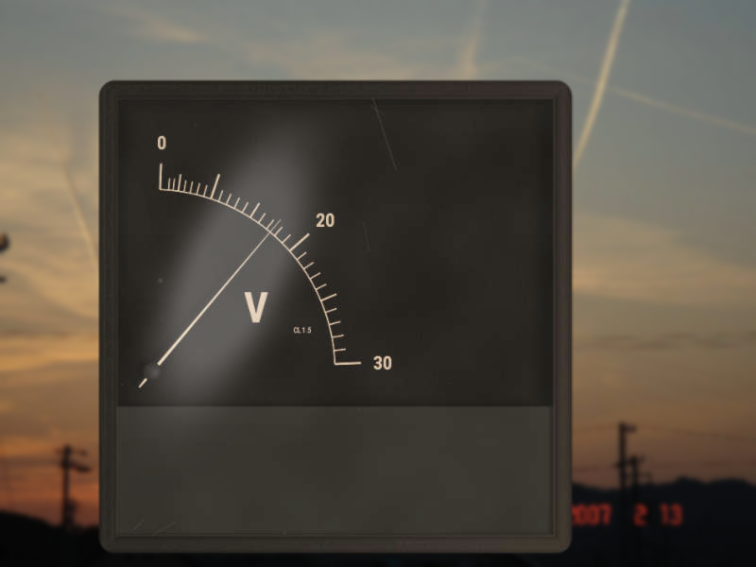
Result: 17.5 (V)
